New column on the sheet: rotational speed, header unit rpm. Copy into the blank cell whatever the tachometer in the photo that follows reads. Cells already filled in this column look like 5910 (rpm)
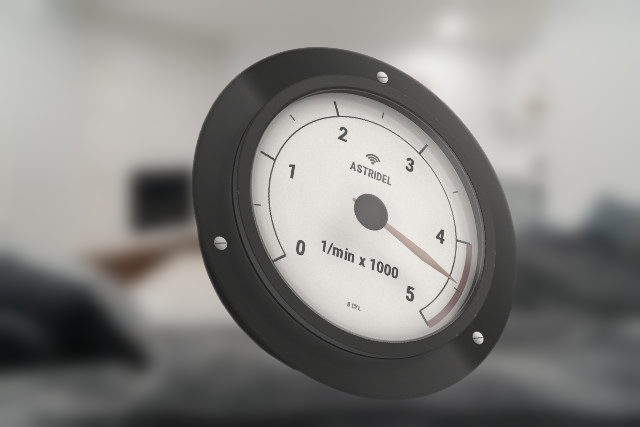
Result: 4500 (rpm)
